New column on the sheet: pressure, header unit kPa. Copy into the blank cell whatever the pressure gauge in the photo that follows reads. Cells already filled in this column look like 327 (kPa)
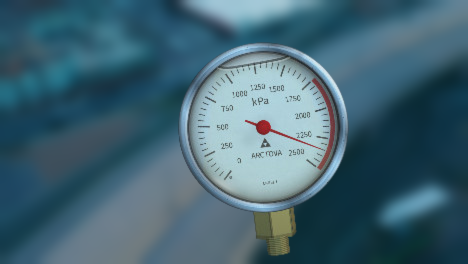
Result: 2350 (kPa)
